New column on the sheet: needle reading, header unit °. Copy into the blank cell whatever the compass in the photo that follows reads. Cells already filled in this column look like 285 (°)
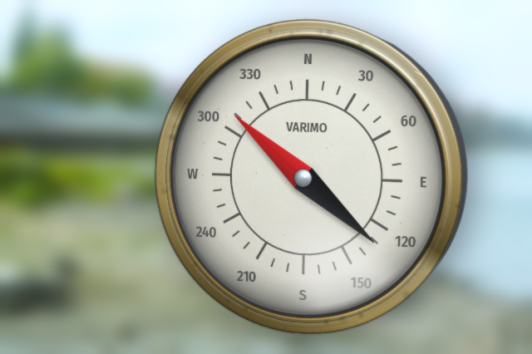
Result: 310 (°)
